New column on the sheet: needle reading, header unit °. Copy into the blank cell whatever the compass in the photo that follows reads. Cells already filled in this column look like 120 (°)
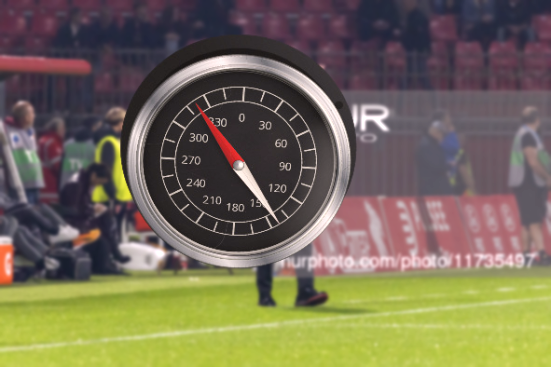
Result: 322.5 (°)
